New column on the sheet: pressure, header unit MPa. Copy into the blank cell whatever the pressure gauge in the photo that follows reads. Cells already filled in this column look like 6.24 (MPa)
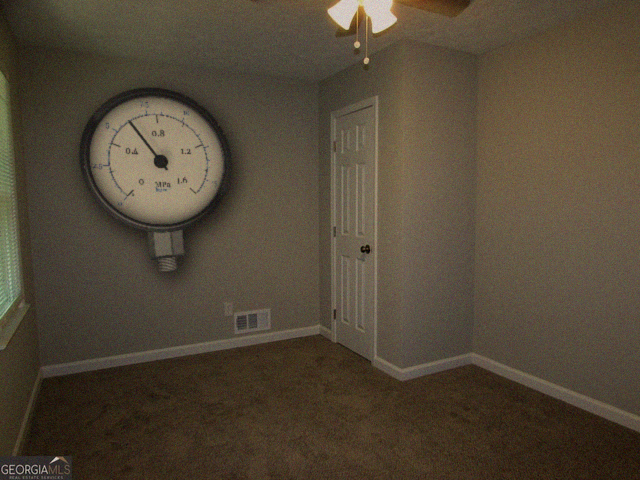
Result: 0.6 (MPa)
